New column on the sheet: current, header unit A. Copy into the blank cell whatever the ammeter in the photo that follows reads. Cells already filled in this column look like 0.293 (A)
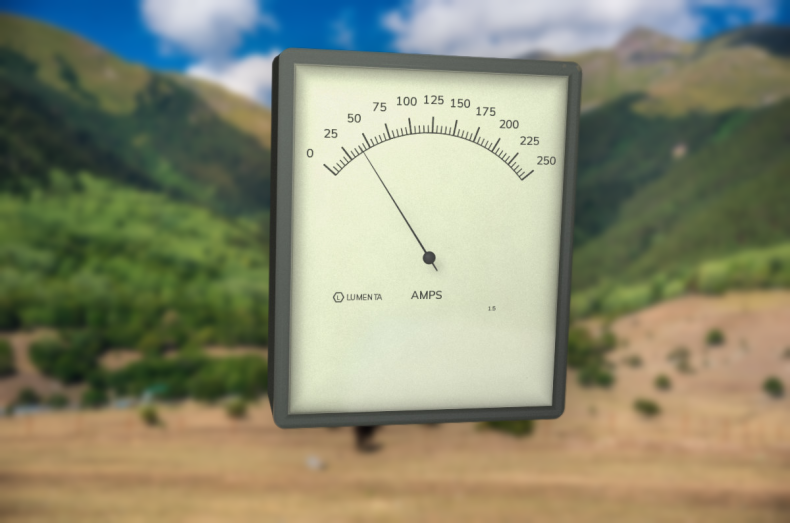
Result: 40 (A)
